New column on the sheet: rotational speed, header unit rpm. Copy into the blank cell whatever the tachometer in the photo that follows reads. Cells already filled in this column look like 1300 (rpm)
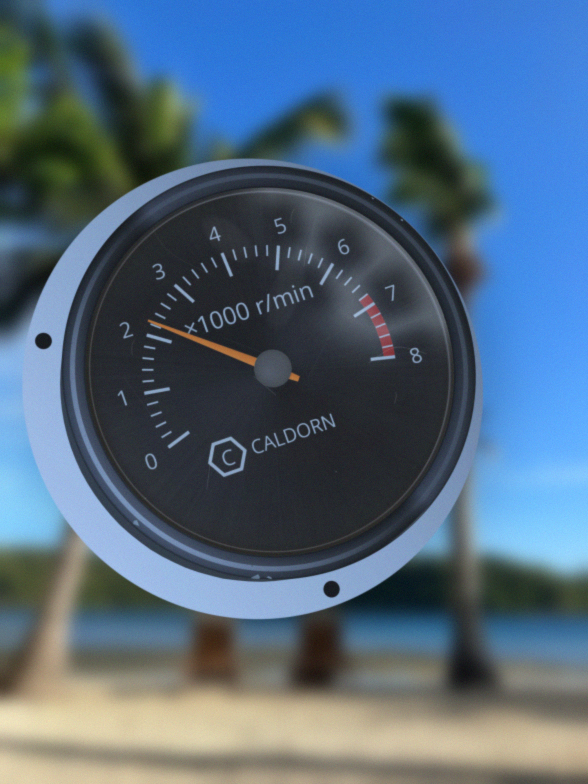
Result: 2200 (rpm)
